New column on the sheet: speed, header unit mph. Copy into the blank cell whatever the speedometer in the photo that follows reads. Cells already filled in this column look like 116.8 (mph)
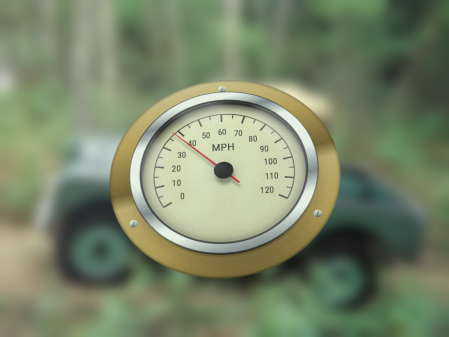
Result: 37.5 (mph)
